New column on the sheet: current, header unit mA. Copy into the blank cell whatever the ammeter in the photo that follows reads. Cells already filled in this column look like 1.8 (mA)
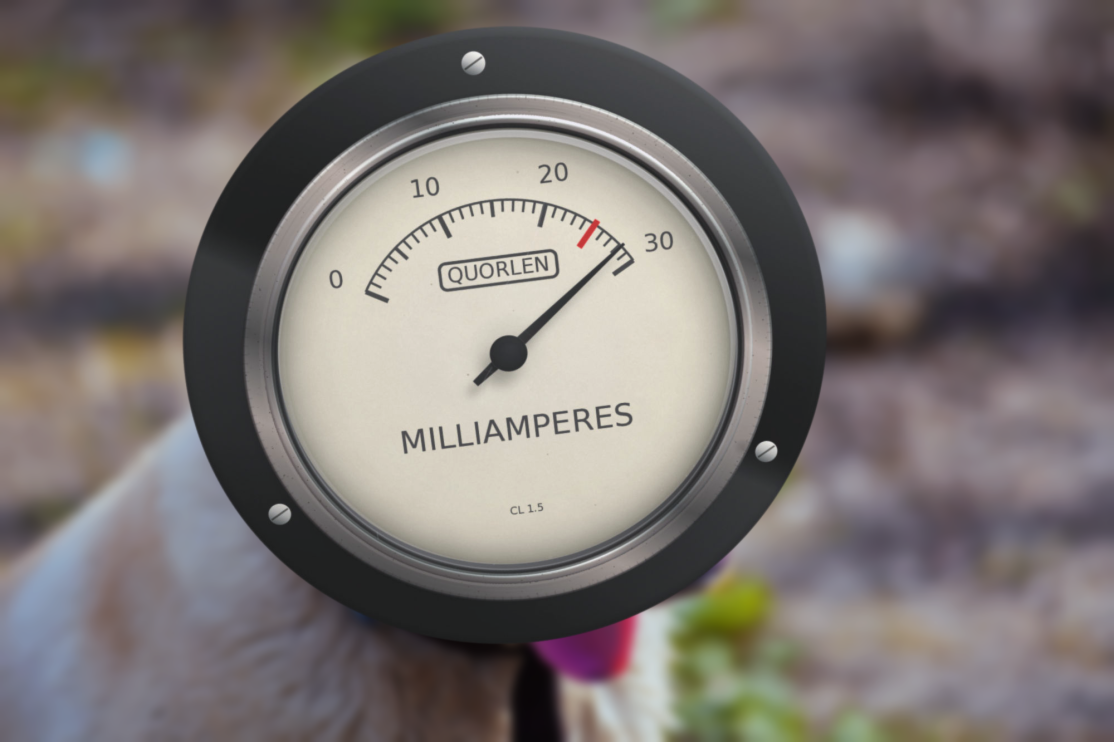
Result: 28 (mA)
